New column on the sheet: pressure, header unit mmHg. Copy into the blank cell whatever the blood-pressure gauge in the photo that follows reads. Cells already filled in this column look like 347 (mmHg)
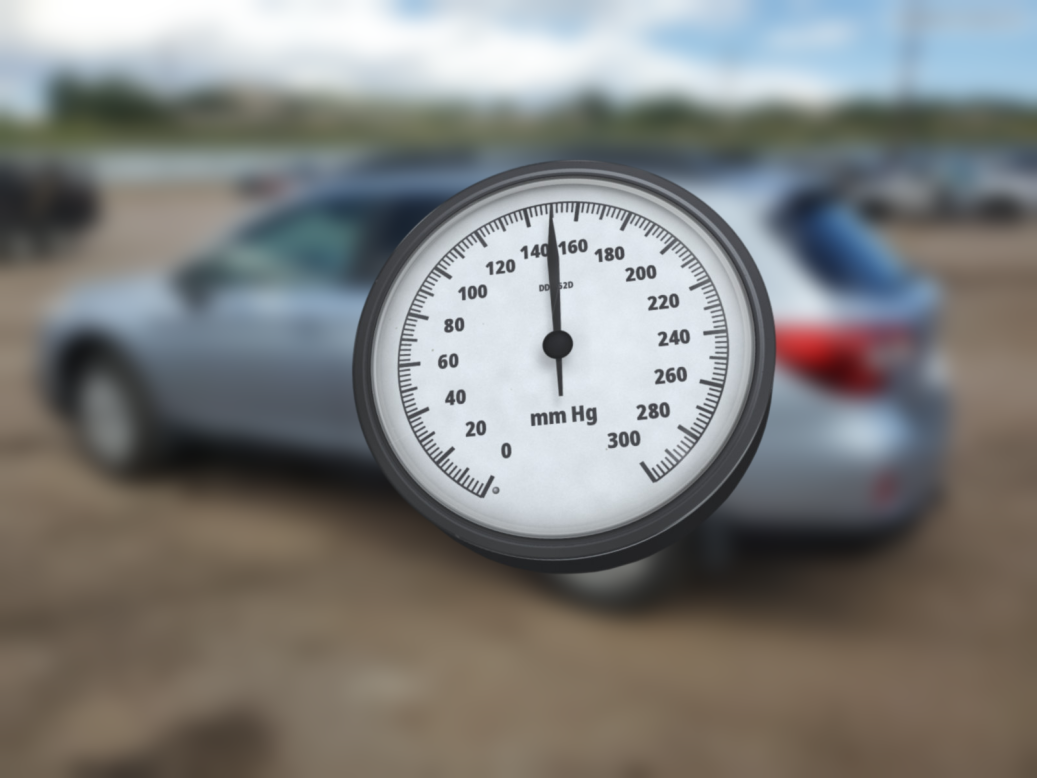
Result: 150 (mmHg)
